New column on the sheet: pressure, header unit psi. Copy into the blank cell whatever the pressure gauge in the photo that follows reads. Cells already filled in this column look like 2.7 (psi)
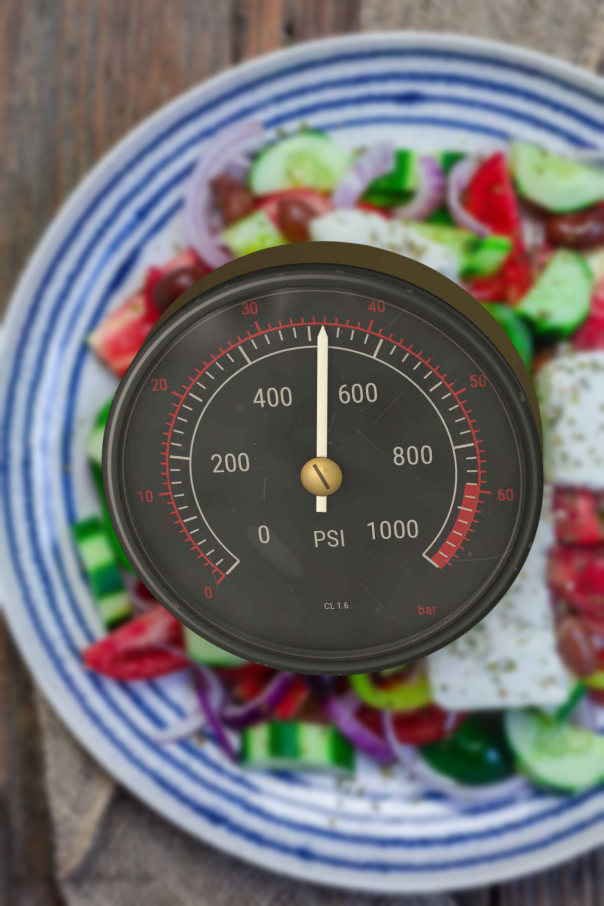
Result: 520 (psi)
